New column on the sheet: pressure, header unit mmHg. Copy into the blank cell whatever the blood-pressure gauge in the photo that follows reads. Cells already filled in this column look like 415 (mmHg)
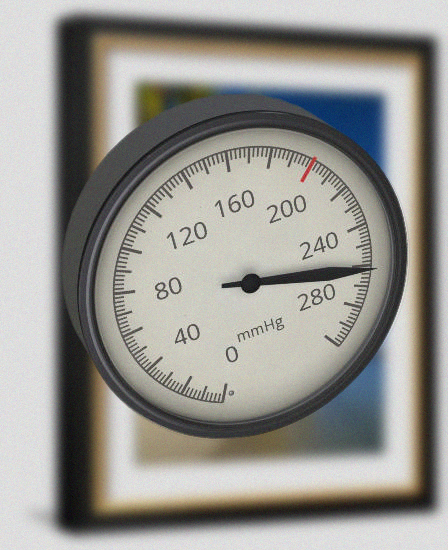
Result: 260 (mmHg)
